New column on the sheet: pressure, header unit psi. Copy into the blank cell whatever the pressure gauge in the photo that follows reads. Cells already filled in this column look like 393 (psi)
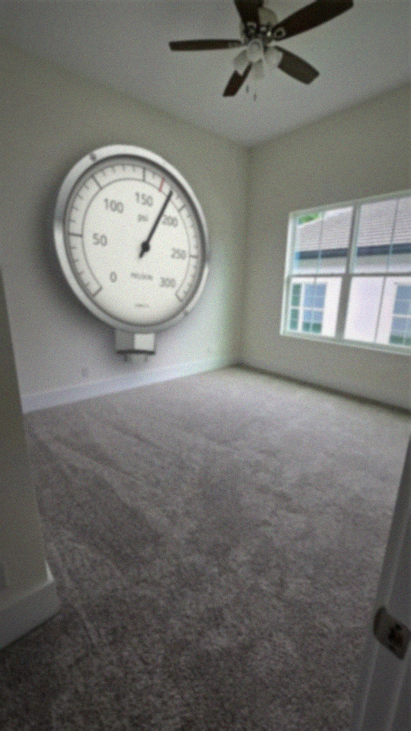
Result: 180 (psi)
